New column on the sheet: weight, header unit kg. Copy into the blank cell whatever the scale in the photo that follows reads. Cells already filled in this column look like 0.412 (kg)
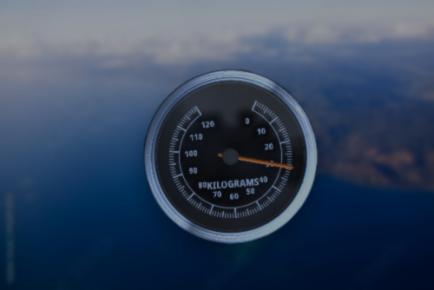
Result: 30 (kg)
